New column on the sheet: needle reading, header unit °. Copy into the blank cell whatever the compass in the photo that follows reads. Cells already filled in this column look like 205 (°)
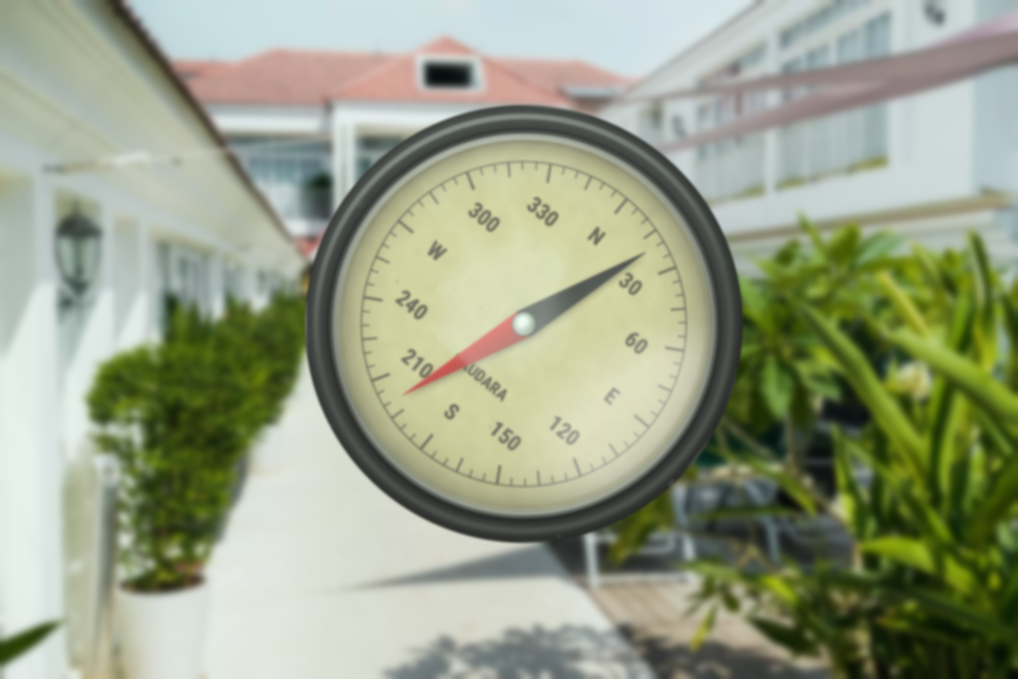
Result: 200 (°)
